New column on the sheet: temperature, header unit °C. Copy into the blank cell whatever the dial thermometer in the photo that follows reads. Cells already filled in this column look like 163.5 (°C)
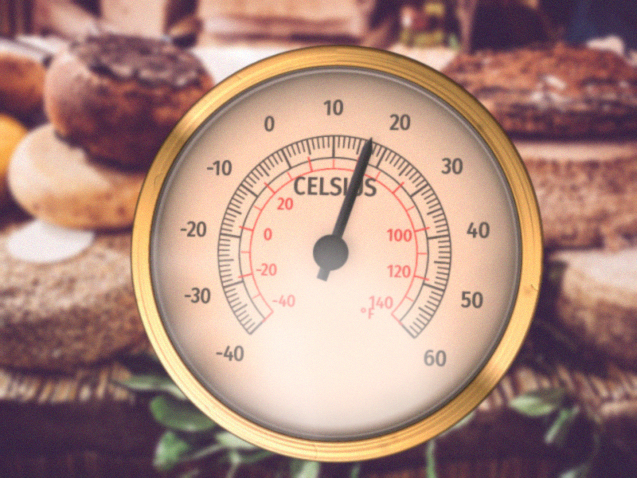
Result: 17 (°C)
